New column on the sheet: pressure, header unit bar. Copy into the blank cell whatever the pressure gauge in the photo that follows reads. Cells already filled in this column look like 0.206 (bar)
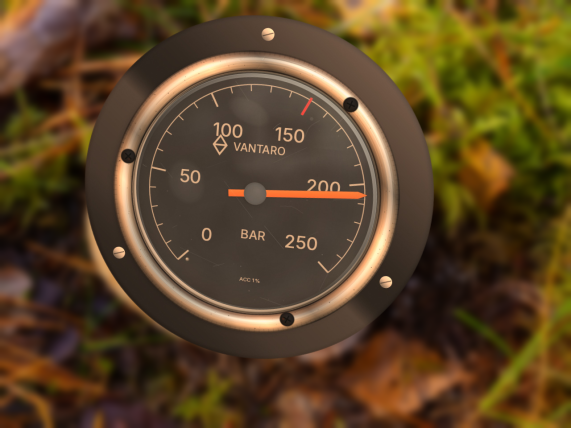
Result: 205 (bar)
